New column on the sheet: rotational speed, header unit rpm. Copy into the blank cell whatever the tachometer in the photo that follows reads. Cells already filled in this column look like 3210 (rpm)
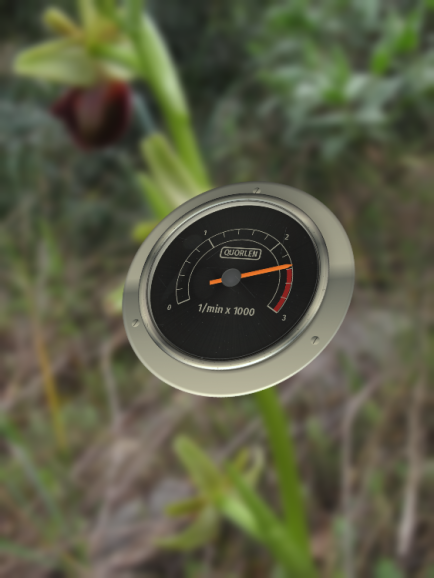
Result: 2400 (rpm)
